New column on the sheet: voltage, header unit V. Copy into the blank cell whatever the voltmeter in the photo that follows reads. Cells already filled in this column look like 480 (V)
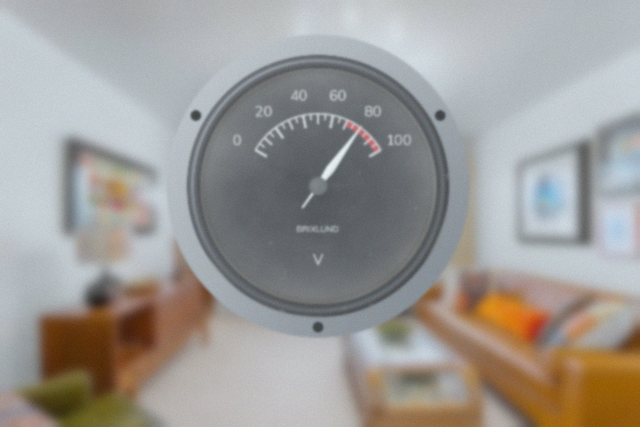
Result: 80 (V)
